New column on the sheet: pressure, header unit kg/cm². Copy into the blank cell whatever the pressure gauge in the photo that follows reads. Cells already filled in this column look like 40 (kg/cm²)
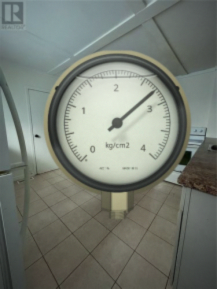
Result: 2.75 (kg/cm²)
